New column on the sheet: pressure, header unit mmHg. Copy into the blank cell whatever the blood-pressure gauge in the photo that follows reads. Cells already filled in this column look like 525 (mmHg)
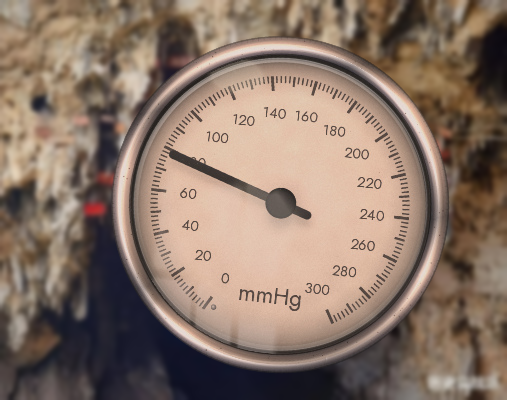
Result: 78 (mmHg)
